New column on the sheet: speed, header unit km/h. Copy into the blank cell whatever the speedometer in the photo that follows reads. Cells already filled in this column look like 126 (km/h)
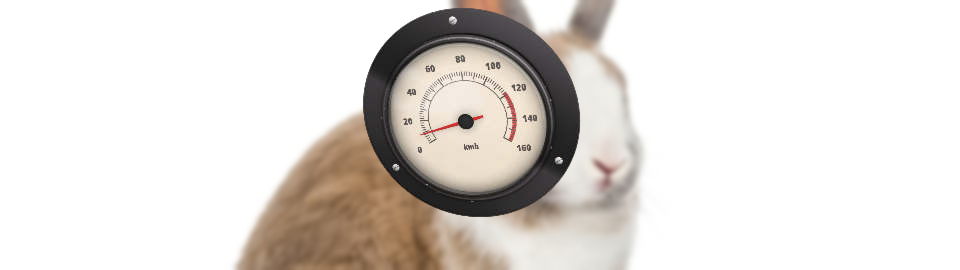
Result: 10 (km/h)
